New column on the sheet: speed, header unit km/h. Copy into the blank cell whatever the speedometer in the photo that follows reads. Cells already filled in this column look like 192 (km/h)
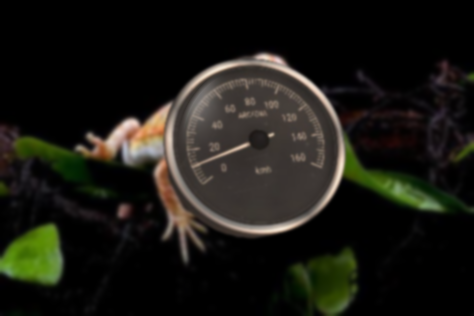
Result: 10 (km/h)
